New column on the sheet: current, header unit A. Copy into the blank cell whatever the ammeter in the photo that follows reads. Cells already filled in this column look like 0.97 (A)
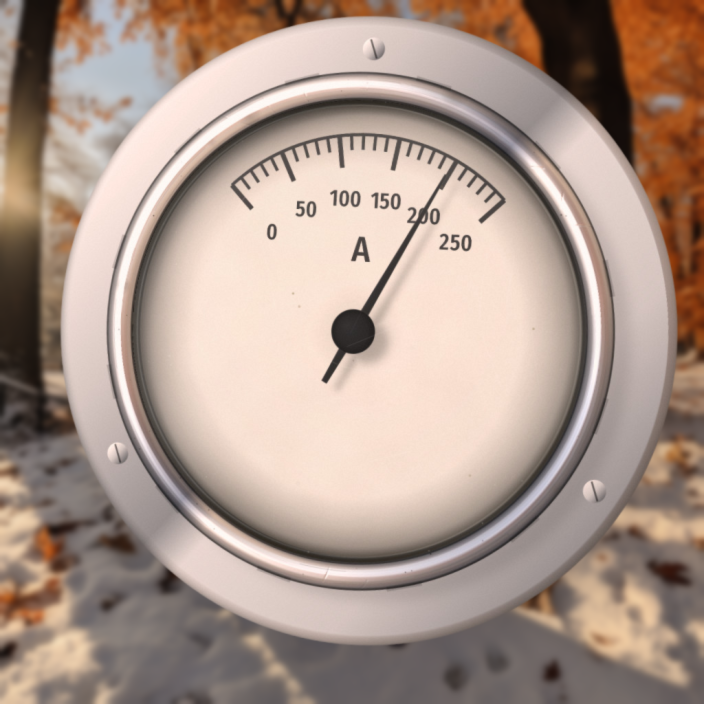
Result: 200 (A)
